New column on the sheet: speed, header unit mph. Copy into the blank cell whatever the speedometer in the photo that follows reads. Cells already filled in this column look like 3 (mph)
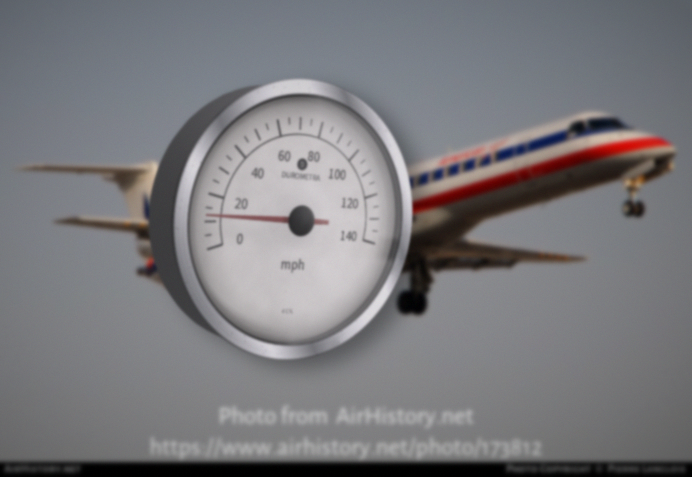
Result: 12.5 (mph)
